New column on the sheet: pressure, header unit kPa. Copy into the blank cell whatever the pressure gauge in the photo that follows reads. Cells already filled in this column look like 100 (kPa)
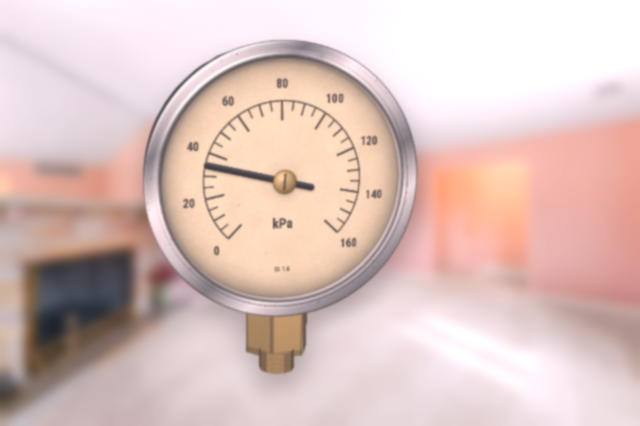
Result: 35 (kPa)
